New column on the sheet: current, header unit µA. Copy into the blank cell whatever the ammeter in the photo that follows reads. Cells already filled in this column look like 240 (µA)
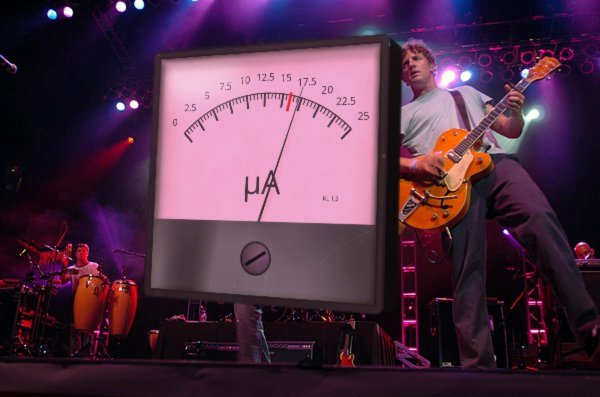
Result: 17.5 (µA)
